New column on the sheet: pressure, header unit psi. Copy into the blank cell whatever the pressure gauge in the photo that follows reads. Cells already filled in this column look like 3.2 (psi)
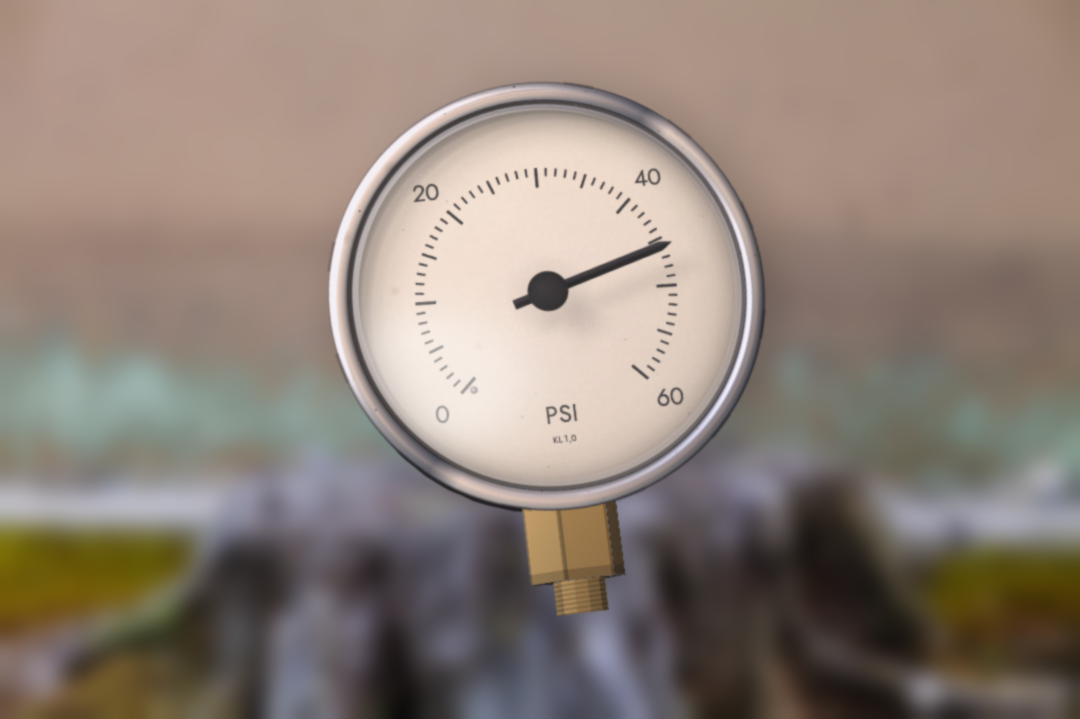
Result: 46 (psi)
